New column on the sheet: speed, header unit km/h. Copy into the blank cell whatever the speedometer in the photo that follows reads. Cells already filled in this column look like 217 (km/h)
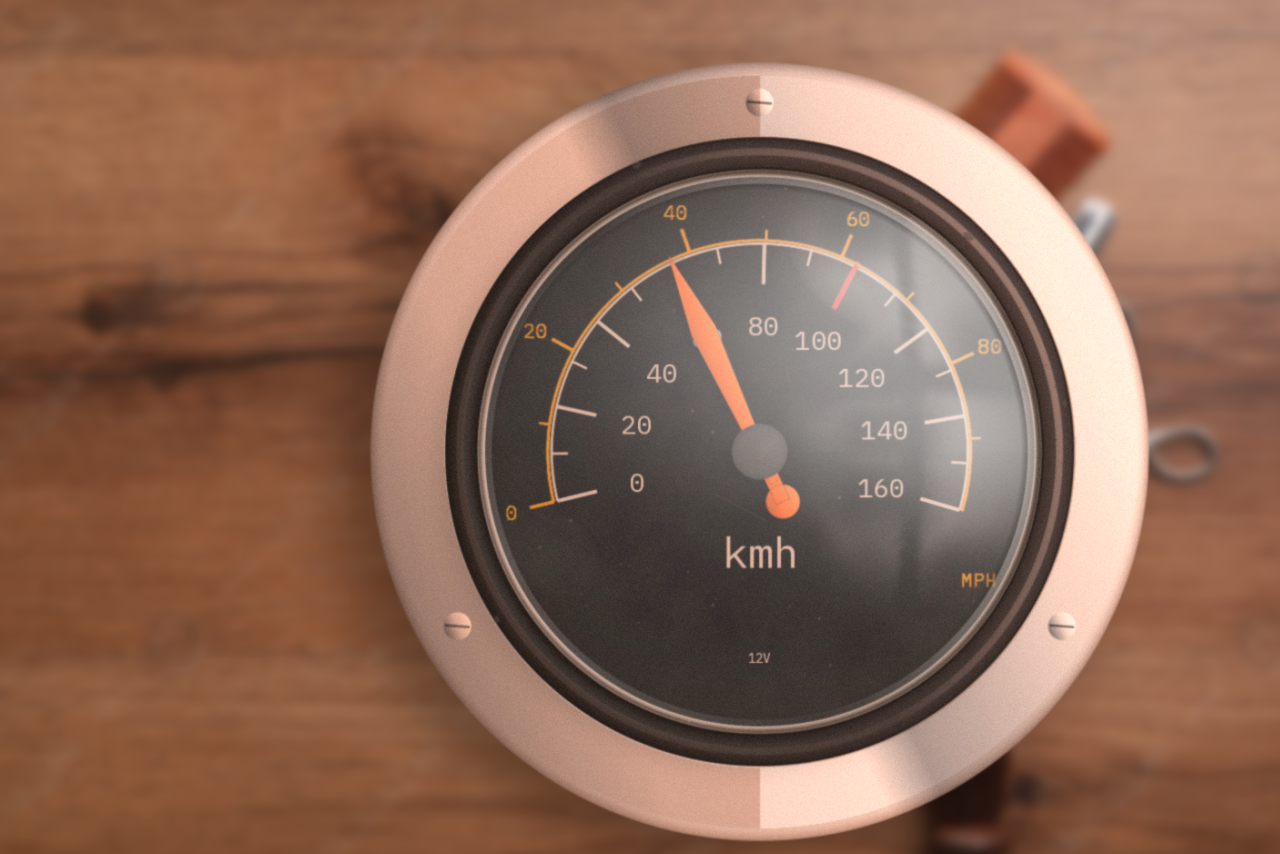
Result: 60 (km/h)
